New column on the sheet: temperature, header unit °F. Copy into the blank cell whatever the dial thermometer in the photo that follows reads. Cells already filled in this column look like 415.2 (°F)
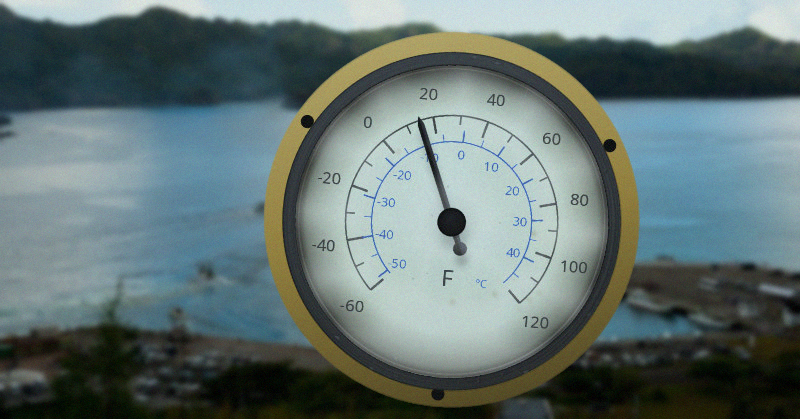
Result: 15 (°F)
